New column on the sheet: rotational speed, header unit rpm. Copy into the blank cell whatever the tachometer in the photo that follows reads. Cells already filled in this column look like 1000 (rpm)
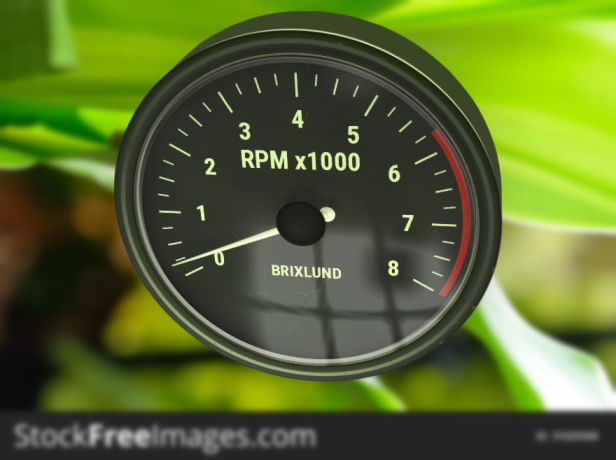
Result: 250 (rpm)
